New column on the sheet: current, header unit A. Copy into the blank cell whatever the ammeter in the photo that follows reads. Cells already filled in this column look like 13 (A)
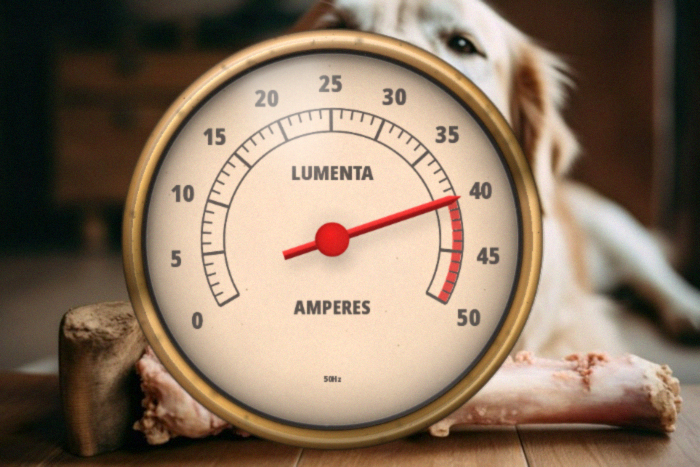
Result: 40 (A)
